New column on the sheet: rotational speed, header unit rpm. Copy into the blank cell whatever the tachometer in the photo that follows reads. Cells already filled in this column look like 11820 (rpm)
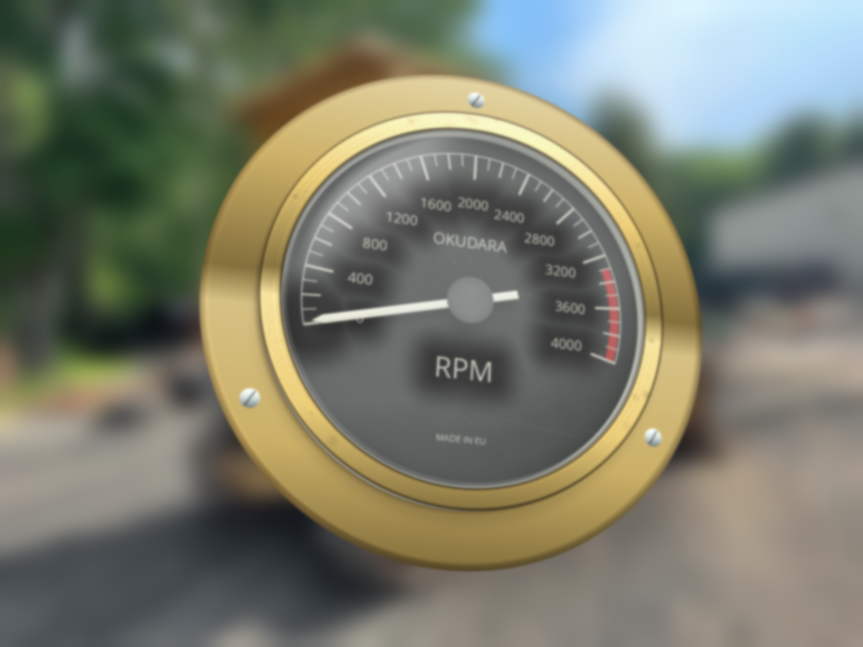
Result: 0 (rpm)
